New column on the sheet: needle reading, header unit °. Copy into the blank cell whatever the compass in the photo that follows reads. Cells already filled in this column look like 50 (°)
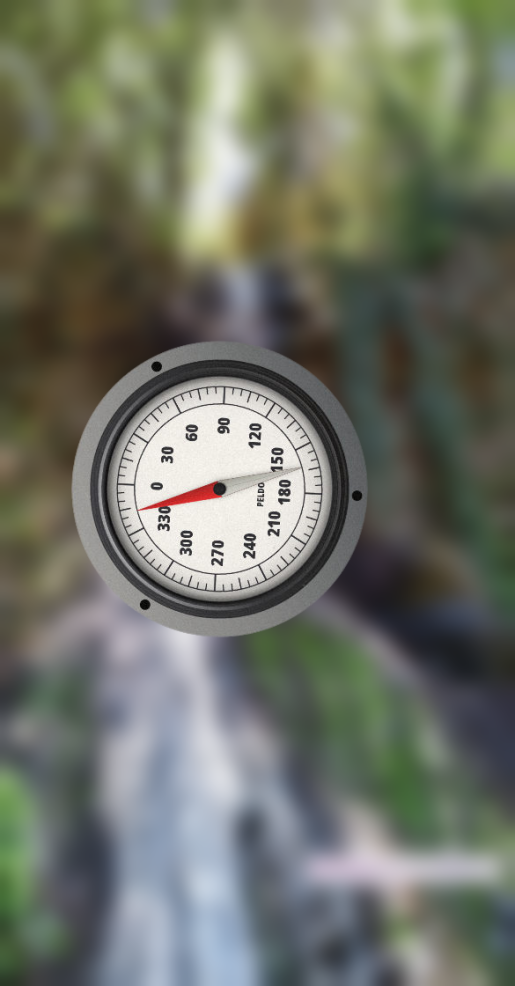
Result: 342.5 (°)
